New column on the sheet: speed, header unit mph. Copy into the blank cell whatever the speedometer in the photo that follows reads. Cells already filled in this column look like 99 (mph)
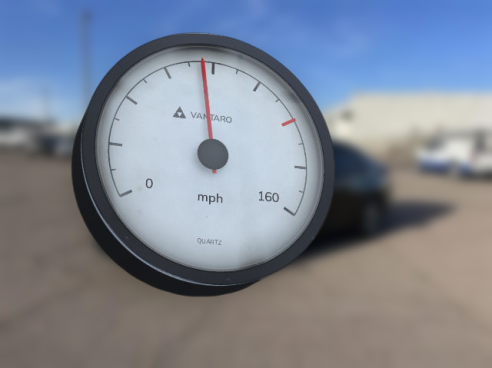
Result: 75 (mph)
